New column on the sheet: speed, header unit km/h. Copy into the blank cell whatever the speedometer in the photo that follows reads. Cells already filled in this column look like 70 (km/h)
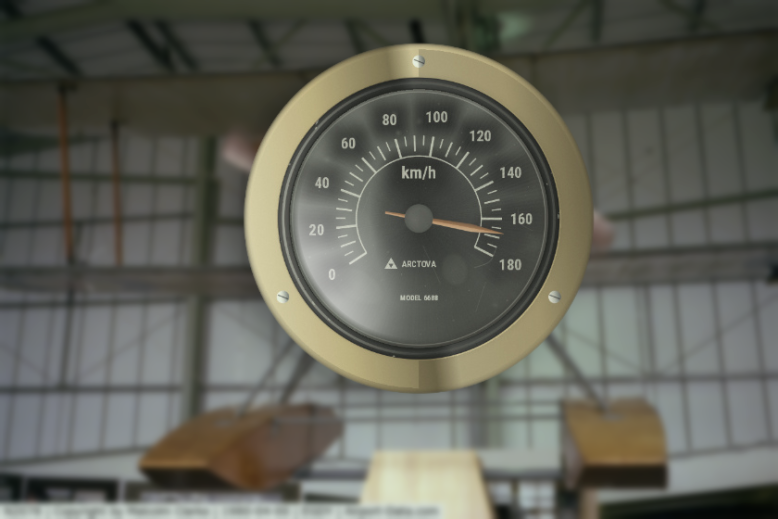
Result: 167.5 (km/h)
